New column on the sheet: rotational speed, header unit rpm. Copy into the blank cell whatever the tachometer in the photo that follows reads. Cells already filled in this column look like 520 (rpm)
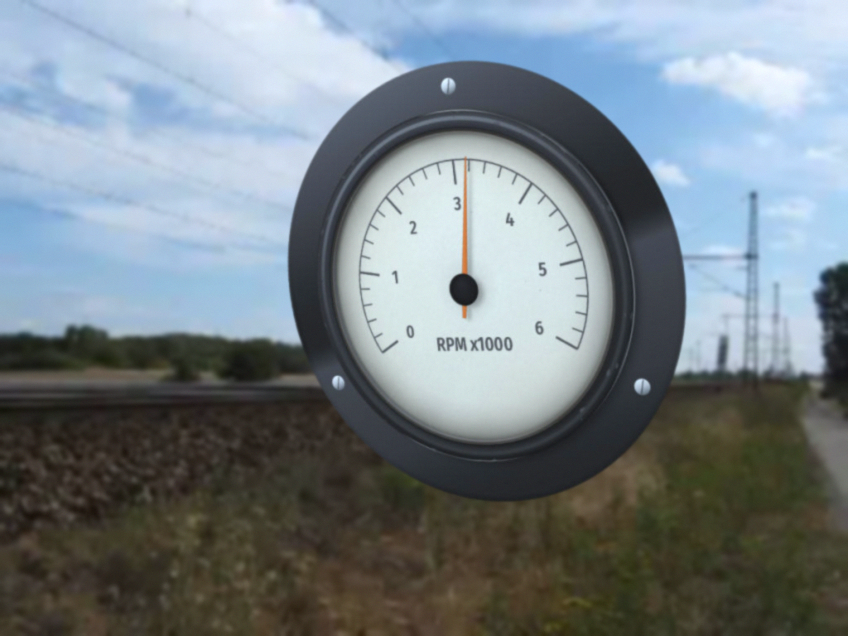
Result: 3200 (rpm)
